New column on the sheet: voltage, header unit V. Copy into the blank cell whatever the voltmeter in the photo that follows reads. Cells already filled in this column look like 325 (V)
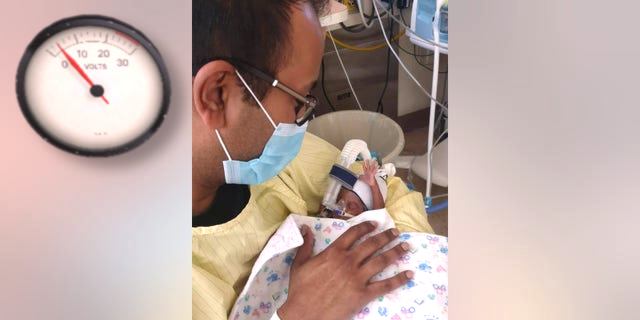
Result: 4 (V)
